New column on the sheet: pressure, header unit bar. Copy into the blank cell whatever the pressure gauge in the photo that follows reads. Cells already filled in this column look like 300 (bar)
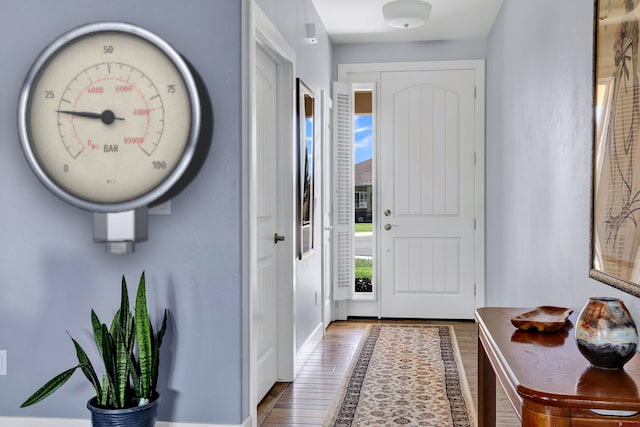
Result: 20 (bar)
